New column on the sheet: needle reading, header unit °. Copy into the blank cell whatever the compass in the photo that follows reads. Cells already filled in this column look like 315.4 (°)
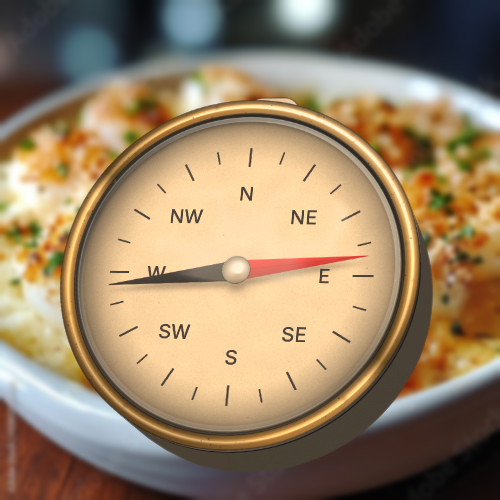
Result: 82.5 (°)
